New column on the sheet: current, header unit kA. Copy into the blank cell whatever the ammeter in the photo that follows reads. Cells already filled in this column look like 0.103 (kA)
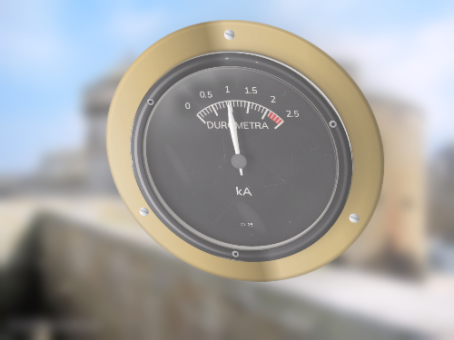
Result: 1 (kA)
